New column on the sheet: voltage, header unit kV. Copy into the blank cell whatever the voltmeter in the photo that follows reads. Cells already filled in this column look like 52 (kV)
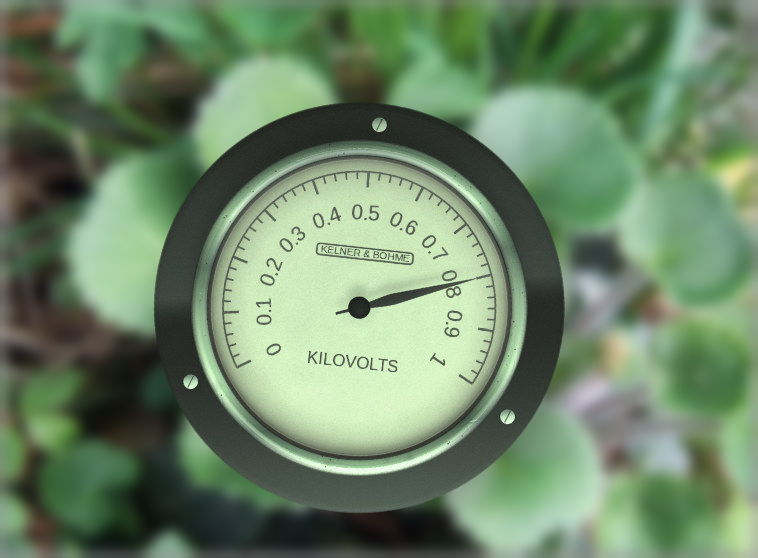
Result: 0.8 (kV)
